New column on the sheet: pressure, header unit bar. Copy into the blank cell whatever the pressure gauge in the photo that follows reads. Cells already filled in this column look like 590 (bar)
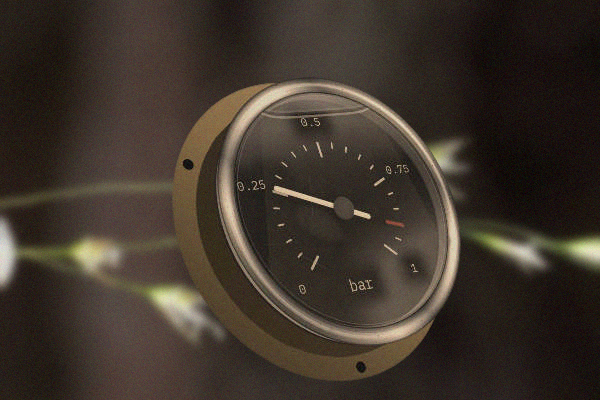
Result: 0.25 (bar)
